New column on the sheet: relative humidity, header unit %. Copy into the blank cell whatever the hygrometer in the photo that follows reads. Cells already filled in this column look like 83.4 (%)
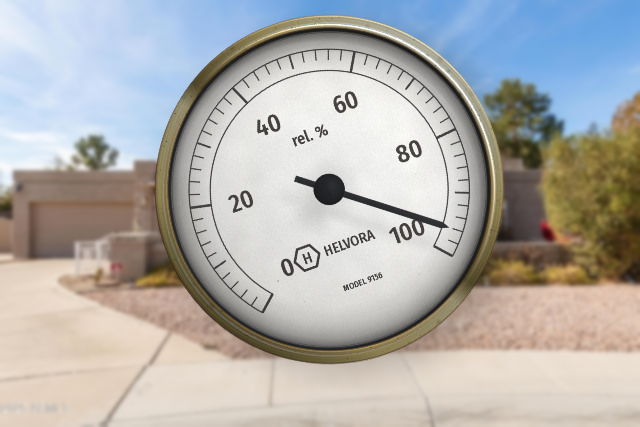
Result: 96 (%)
